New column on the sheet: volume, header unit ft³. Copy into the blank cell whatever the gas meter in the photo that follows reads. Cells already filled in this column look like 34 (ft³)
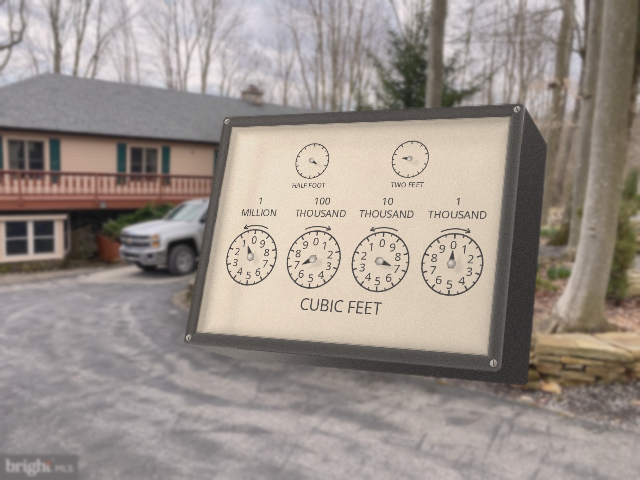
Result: 67000 (ft³)
